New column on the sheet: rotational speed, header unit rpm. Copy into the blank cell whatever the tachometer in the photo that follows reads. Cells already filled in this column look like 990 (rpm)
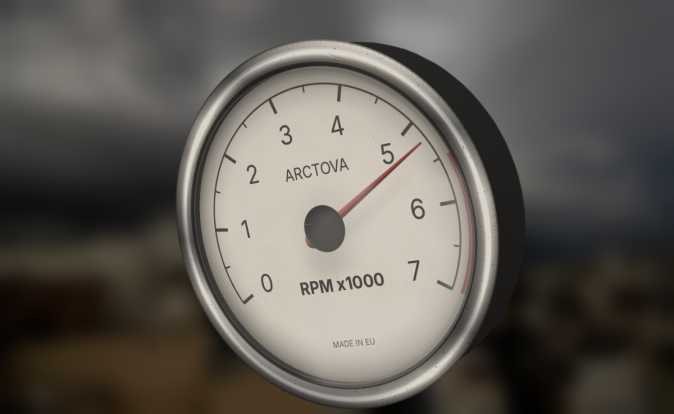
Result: 5250 (rpm)
